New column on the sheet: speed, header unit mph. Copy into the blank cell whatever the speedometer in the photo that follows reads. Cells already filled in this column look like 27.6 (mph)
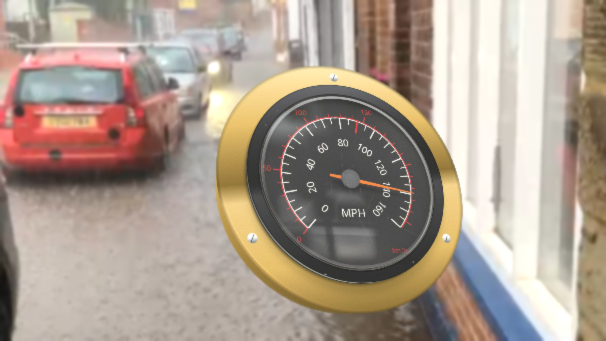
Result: 140 (mph)
